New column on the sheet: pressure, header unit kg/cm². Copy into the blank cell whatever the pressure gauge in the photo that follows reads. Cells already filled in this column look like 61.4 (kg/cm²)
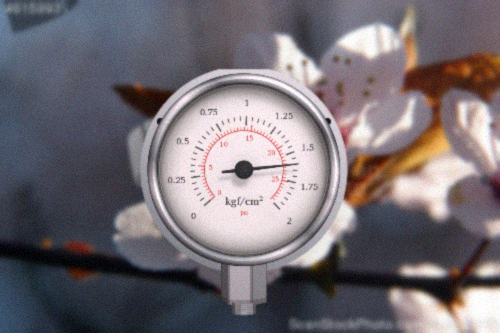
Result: 1.6 (kg/cm²)
